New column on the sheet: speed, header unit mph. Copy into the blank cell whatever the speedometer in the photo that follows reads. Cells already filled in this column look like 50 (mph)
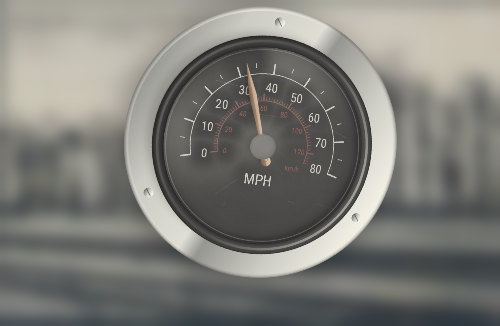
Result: 32.5 (mph)
